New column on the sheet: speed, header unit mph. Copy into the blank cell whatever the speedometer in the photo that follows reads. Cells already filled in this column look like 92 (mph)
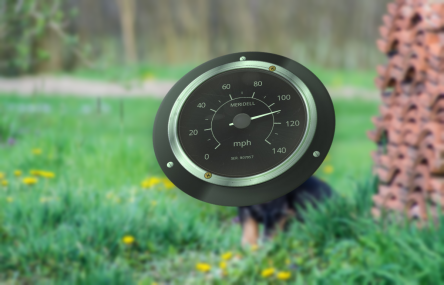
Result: 110 (mph)
